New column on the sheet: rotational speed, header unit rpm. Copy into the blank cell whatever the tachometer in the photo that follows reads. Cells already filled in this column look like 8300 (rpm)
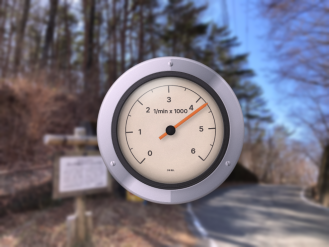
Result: 4250 (rpm)
